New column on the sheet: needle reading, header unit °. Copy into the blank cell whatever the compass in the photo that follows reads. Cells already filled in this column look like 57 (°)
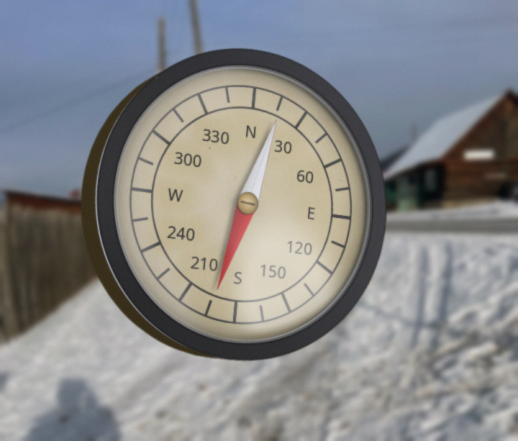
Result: 195 (°)
